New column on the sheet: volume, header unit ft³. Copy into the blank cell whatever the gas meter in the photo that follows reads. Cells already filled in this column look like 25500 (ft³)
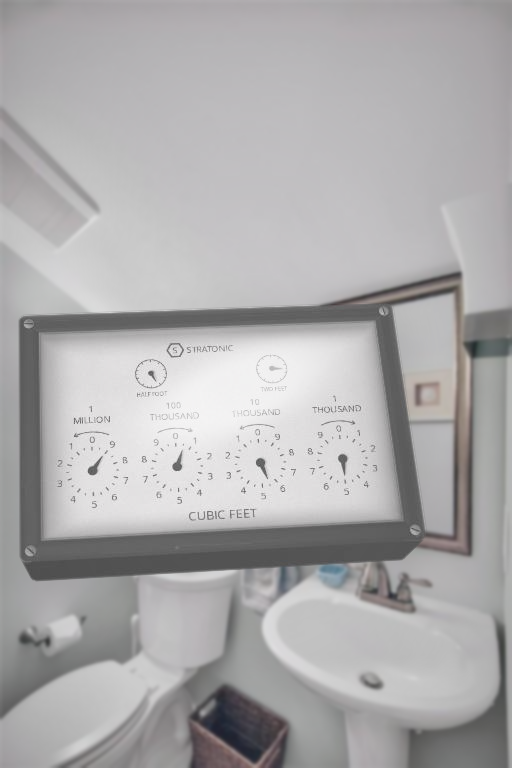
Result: 905500 (ft³)
